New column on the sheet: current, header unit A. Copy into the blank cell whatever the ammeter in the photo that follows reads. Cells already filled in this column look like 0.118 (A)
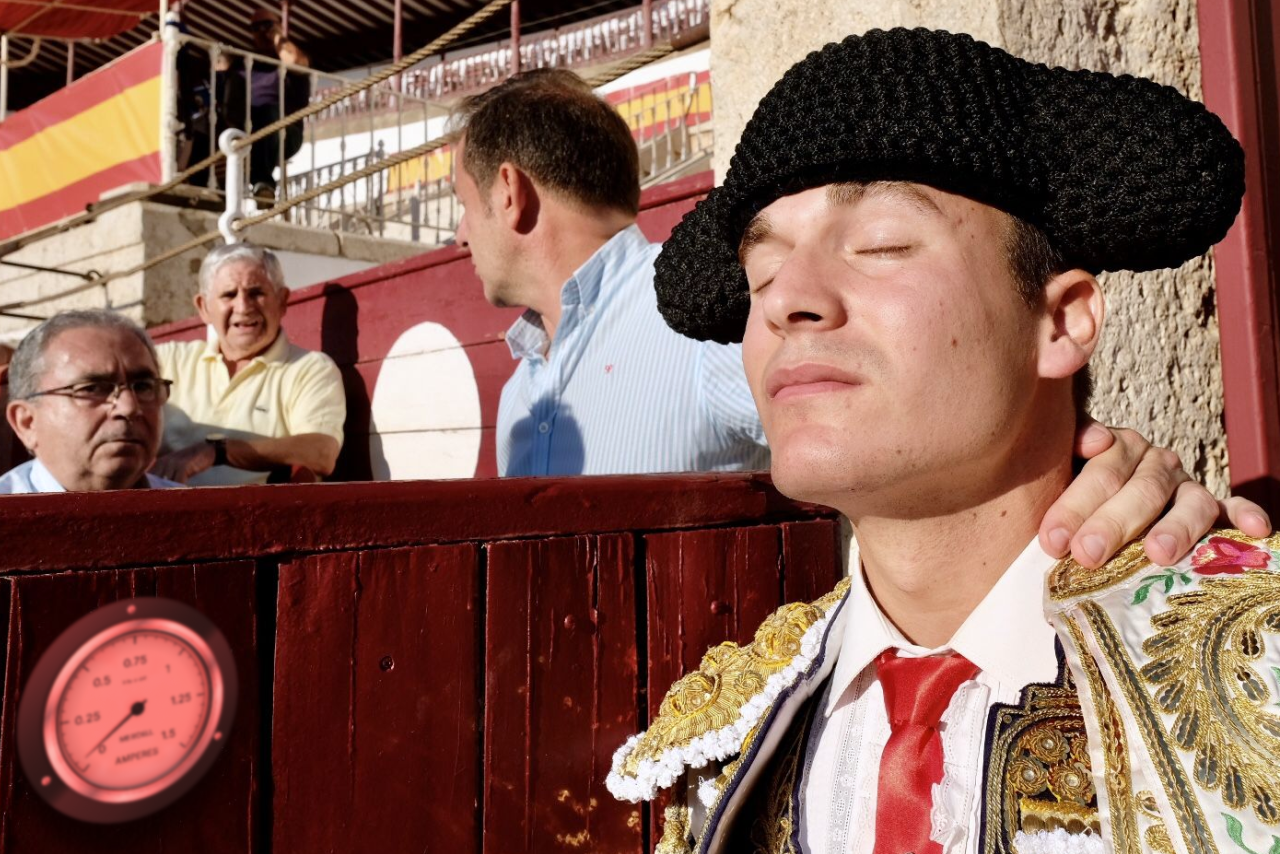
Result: 0.05 (A)
